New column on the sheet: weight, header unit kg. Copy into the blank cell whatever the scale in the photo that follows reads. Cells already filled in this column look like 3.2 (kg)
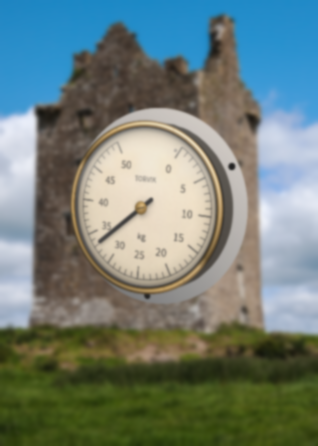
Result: 33 (kg)
